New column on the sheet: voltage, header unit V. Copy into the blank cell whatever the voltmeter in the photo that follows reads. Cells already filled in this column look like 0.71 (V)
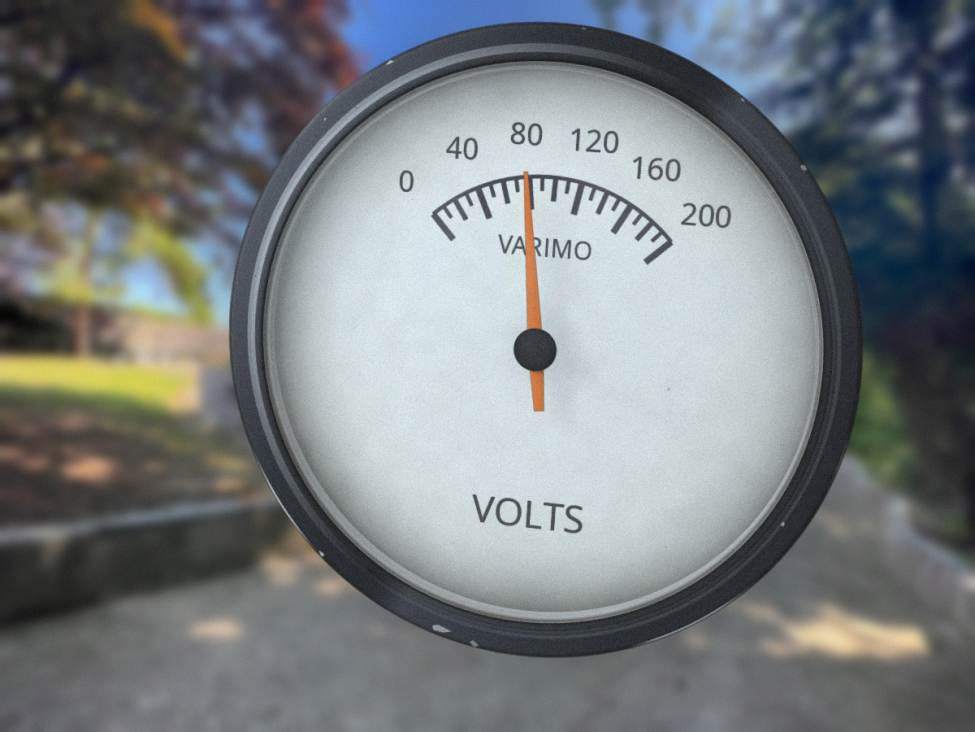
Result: 80 (V)
